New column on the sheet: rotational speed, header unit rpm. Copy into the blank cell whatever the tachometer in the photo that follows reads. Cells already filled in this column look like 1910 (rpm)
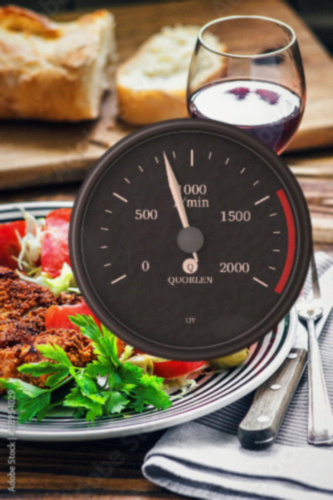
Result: 850 (rpm)
